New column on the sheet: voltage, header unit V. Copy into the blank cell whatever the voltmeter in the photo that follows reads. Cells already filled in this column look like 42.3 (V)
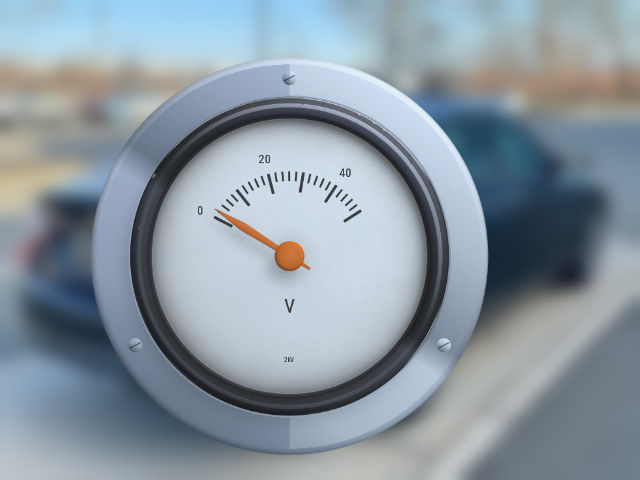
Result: 2 (V)
